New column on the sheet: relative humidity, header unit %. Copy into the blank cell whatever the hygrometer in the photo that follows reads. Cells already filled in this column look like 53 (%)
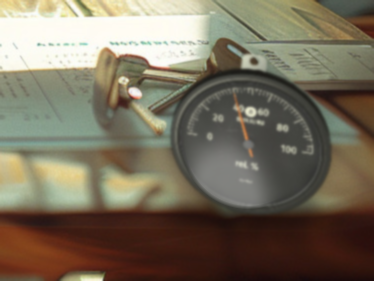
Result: 40 (%)
